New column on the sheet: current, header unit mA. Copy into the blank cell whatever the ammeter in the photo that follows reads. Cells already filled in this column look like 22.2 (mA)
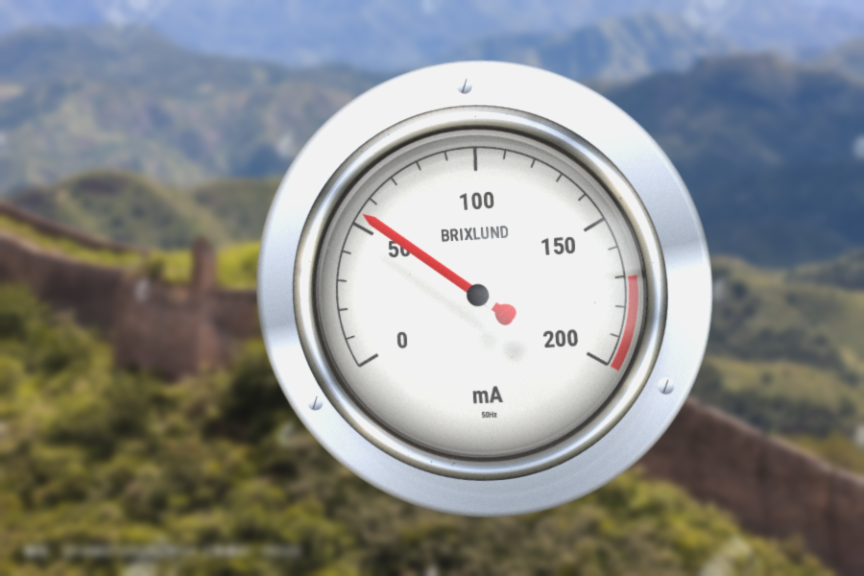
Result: 55 (mA)
